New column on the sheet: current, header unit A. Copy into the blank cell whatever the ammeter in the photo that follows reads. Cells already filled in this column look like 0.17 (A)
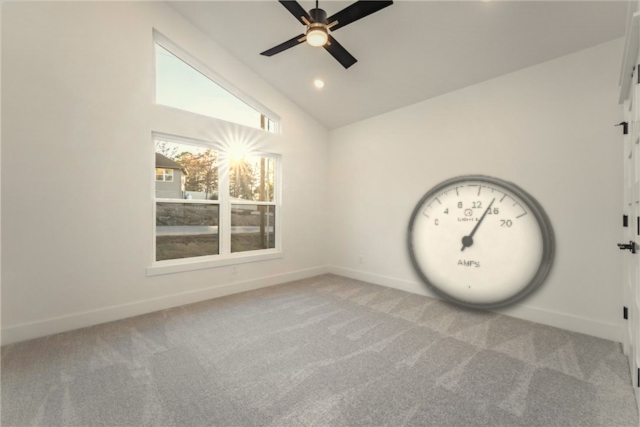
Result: 15 (A)
